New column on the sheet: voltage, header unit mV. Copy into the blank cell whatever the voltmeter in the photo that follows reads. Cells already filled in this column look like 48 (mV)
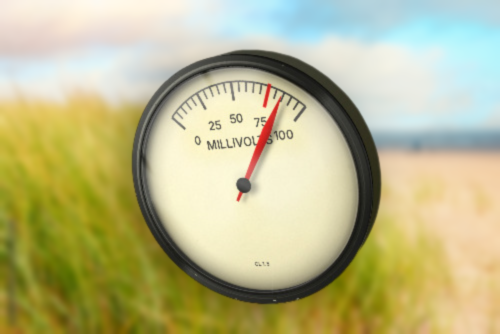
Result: 85 (mV)
